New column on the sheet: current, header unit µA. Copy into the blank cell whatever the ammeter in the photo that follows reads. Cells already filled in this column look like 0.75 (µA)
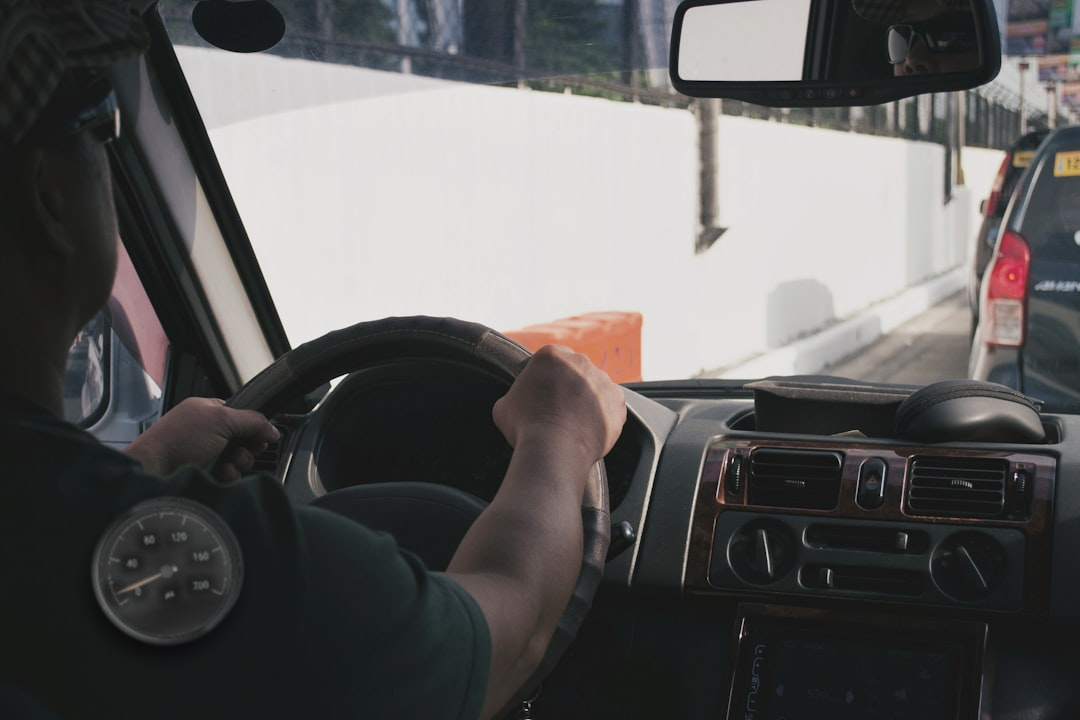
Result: 10 (µA)
